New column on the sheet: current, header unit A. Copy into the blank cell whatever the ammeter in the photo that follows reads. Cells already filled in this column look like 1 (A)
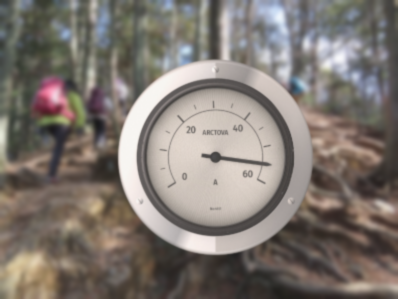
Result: 55 (A)
